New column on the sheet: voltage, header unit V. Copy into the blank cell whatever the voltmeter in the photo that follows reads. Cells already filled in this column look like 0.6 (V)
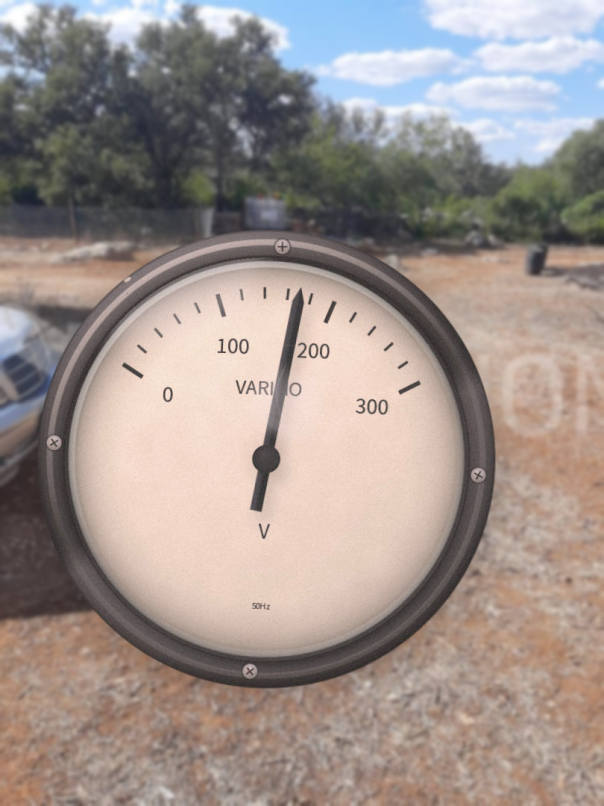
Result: 170 (V)
